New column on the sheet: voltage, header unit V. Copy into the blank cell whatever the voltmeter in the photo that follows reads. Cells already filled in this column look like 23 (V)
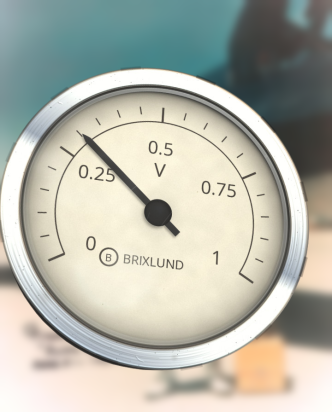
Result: 0.3 (V)
